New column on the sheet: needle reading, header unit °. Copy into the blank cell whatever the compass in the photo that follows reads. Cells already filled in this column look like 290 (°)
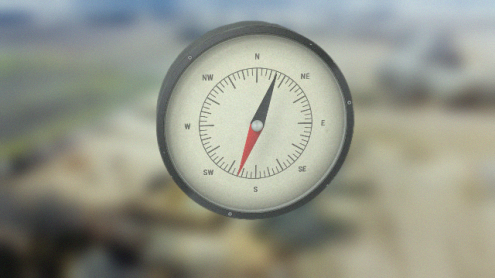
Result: 200 (°)
